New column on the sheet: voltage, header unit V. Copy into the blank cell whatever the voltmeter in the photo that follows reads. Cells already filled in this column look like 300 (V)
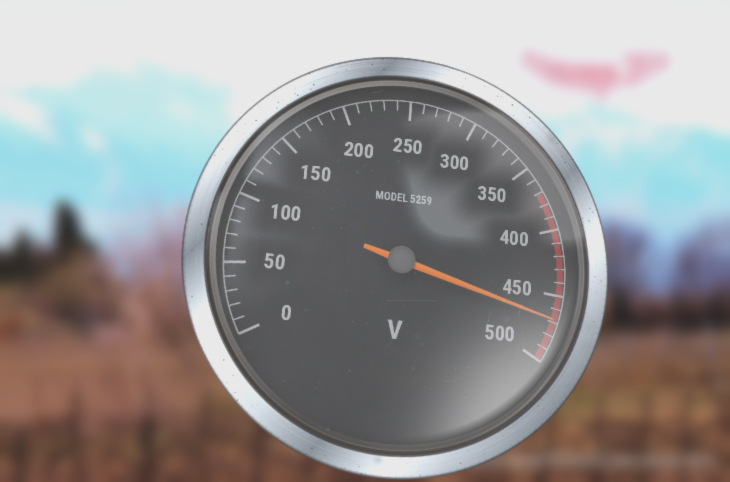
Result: 470 (V)
